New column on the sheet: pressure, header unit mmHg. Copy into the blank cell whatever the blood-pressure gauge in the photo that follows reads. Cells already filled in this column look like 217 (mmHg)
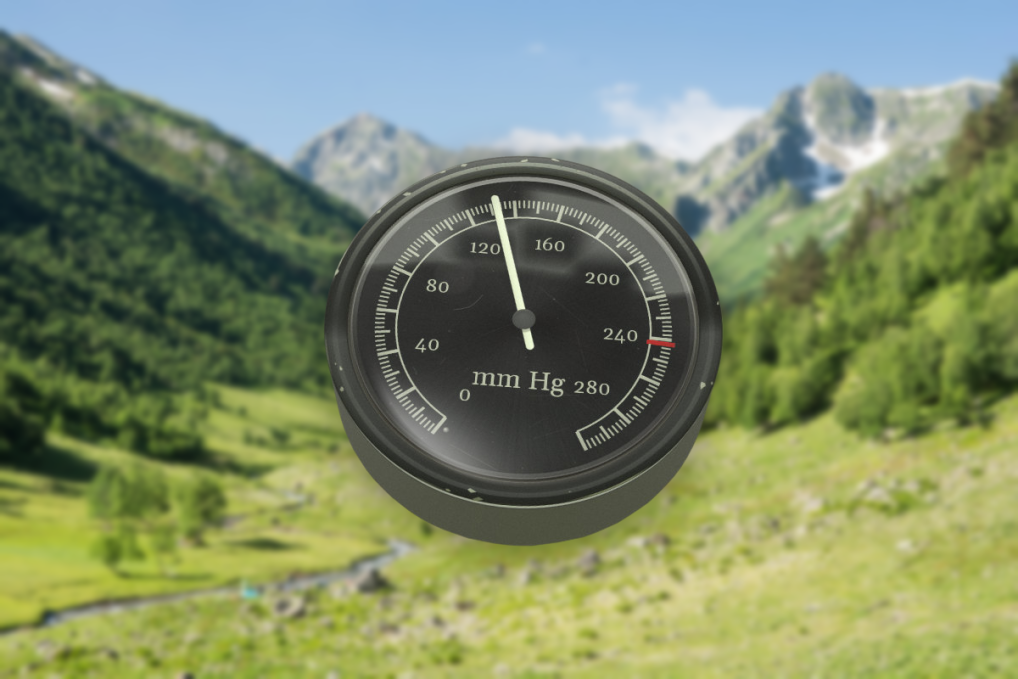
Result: 132 (mmHg)
